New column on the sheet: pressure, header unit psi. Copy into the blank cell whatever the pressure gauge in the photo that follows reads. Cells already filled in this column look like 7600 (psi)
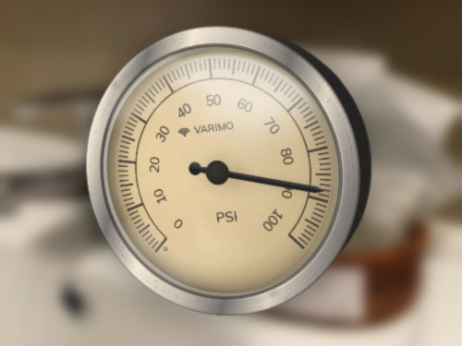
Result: 88 (psi)
